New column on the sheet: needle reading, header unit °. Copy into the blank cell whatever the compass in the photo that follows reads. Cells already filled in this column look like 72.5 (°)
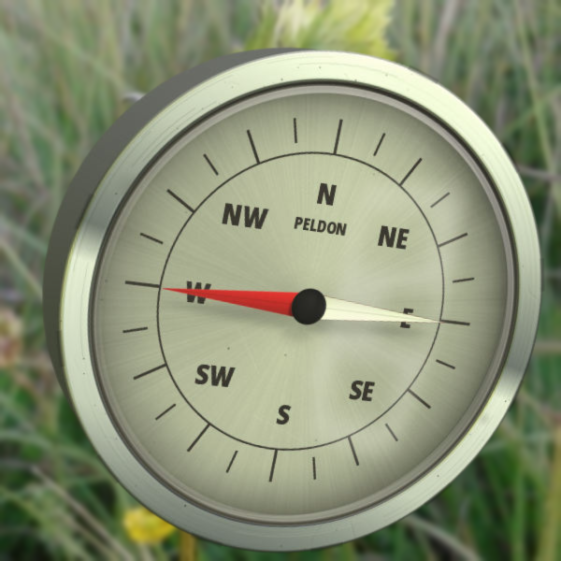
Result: 270 (°)
